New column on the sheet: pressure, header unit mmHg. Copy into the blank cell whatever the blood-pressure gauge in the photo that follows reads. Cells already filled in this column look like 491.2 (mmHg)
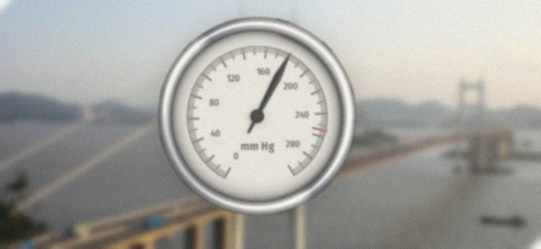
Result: 180 (mmHg)
